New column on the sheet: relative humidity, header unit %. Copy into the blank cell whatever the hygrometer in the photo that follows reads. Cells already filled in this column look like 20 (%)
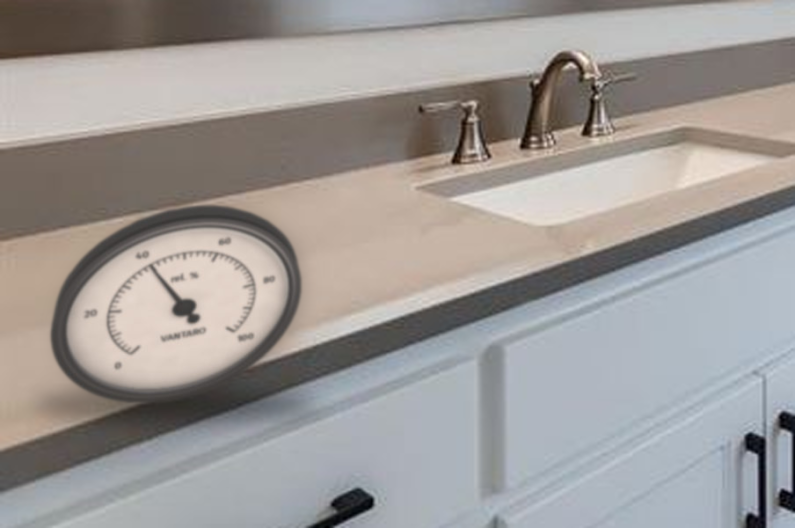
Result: 40 (%)
